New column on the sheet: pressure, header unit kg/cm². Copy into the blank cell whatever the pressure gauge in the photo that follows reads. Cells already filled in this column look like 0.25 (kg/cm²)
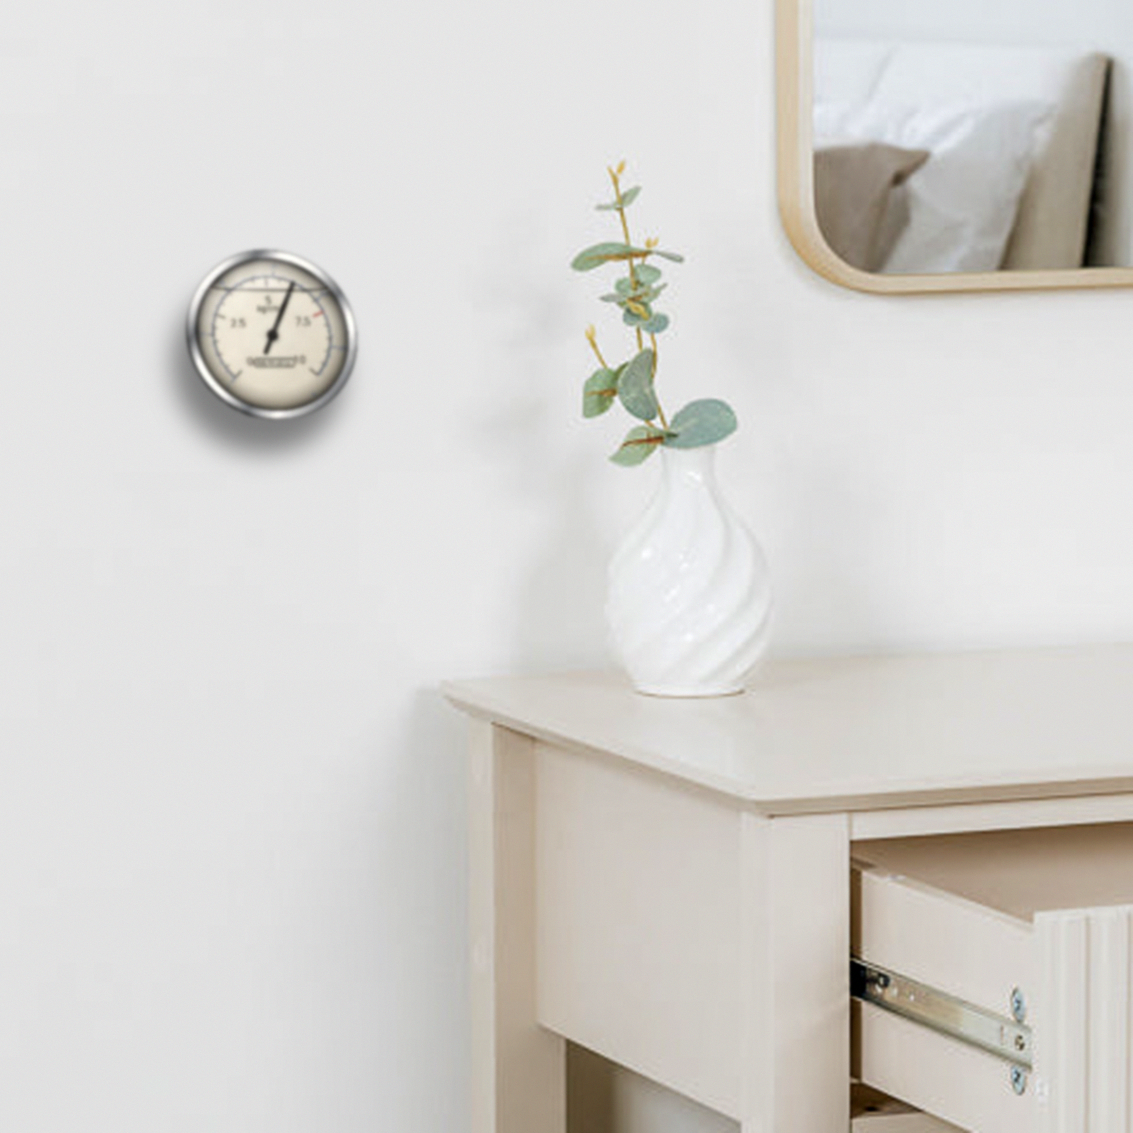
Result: 6 (kg/cm²)
